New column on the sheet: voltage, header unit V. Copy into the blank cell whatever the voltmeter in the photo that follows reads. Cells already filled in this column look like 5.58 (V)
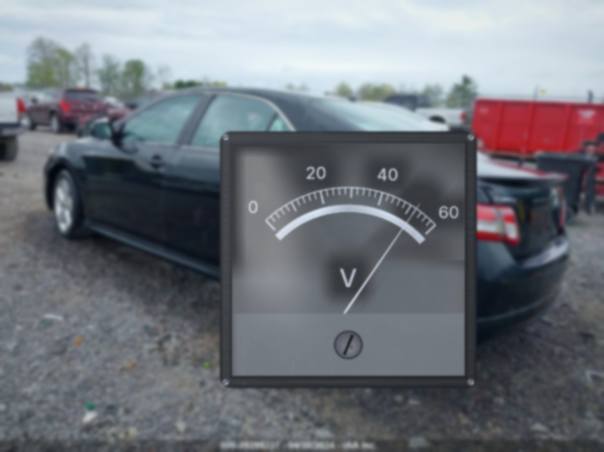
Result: 52 (V)
